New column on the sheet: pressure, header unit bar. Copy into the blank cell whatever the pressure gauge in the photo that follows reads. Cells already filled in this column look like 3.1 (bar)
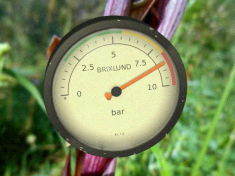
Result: 8.5 (bar)
